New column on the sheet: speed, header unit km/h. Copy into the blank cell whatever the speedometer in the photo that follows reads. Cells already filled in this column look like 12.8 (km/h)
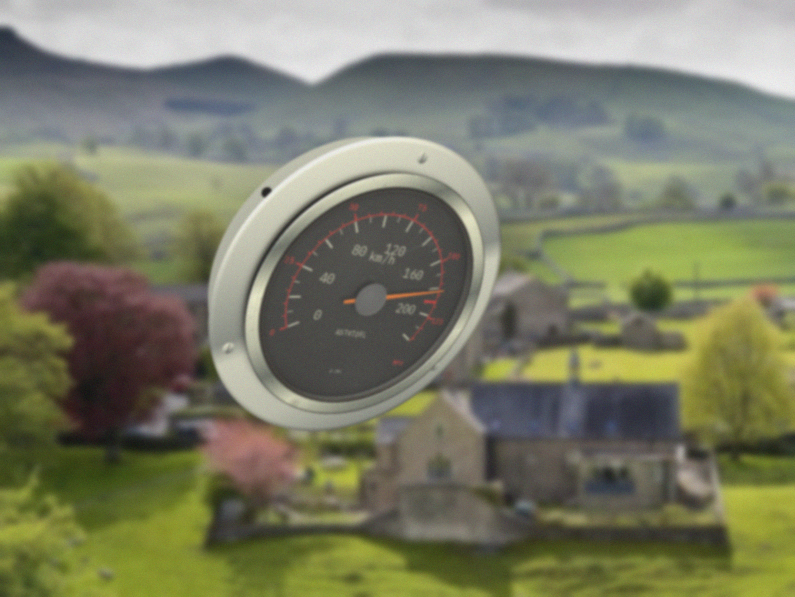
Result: 180 (km/h)
